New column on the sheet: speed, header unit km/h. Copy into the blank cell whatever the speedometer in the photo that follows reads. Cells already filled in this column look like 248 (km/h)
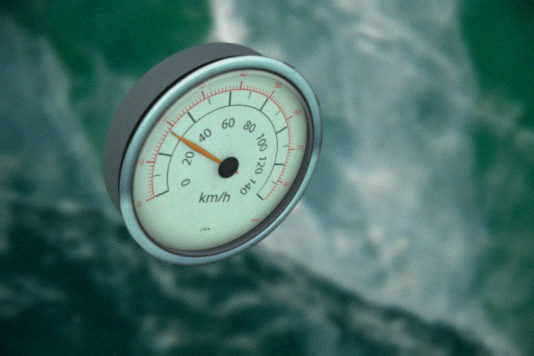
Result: 30 (km/h)
